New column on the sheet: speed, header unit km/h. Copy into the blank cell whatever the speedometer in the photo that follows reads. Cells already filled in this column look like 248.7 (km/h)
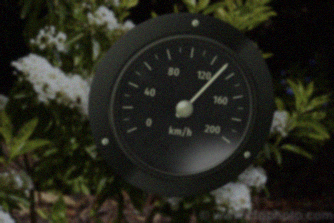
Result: 130 (km/h)
